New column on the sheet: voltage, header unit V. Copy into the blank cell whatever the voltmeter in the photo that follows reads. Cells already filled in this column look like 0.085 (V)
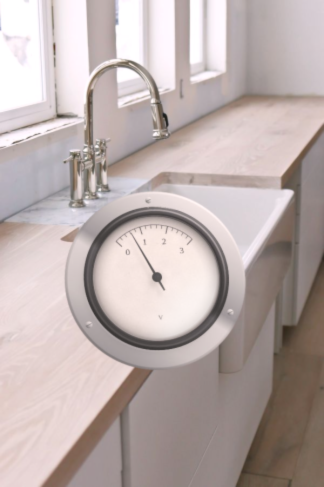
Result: 0.6 (V)
